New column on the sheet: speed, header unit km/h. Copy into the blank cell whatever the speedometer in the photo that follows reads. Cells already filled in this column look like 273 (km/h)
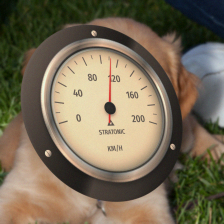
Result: 110 (km/h)
